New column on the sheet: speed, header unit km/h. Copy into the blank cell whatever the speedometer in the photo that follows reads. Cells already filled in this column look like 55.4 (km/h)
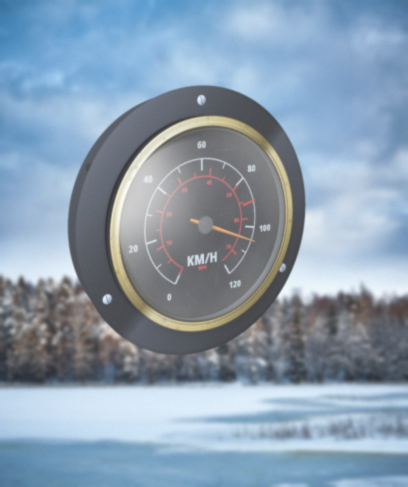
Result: 105 (km/h)
